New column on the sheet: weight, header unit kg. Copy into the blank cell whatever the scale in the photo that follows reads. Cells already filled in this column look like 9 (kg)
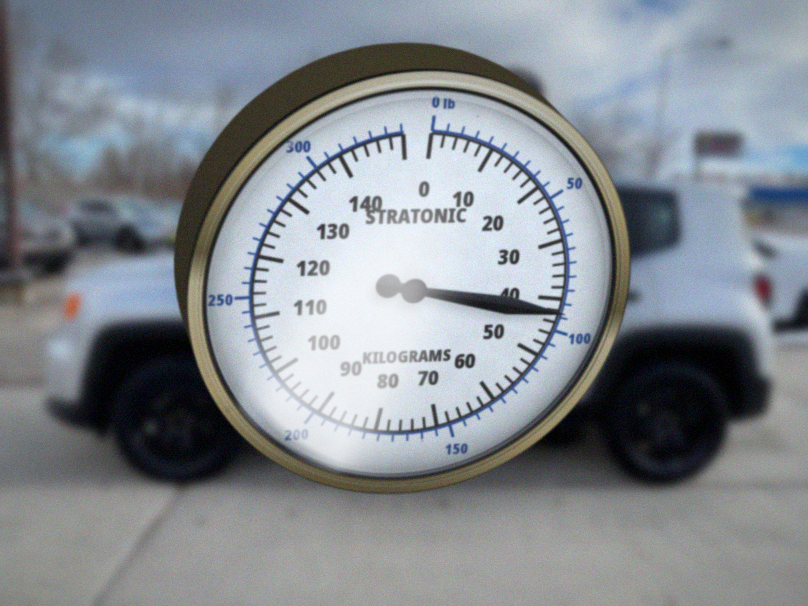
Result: 42 (kg)
